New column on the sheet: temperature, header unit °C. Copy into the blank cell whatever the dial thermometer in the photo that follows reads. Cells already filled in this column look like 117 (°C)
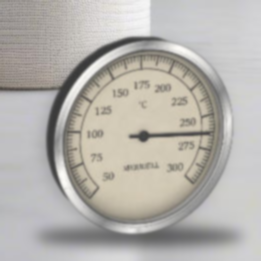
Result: 262.5 (°C)
